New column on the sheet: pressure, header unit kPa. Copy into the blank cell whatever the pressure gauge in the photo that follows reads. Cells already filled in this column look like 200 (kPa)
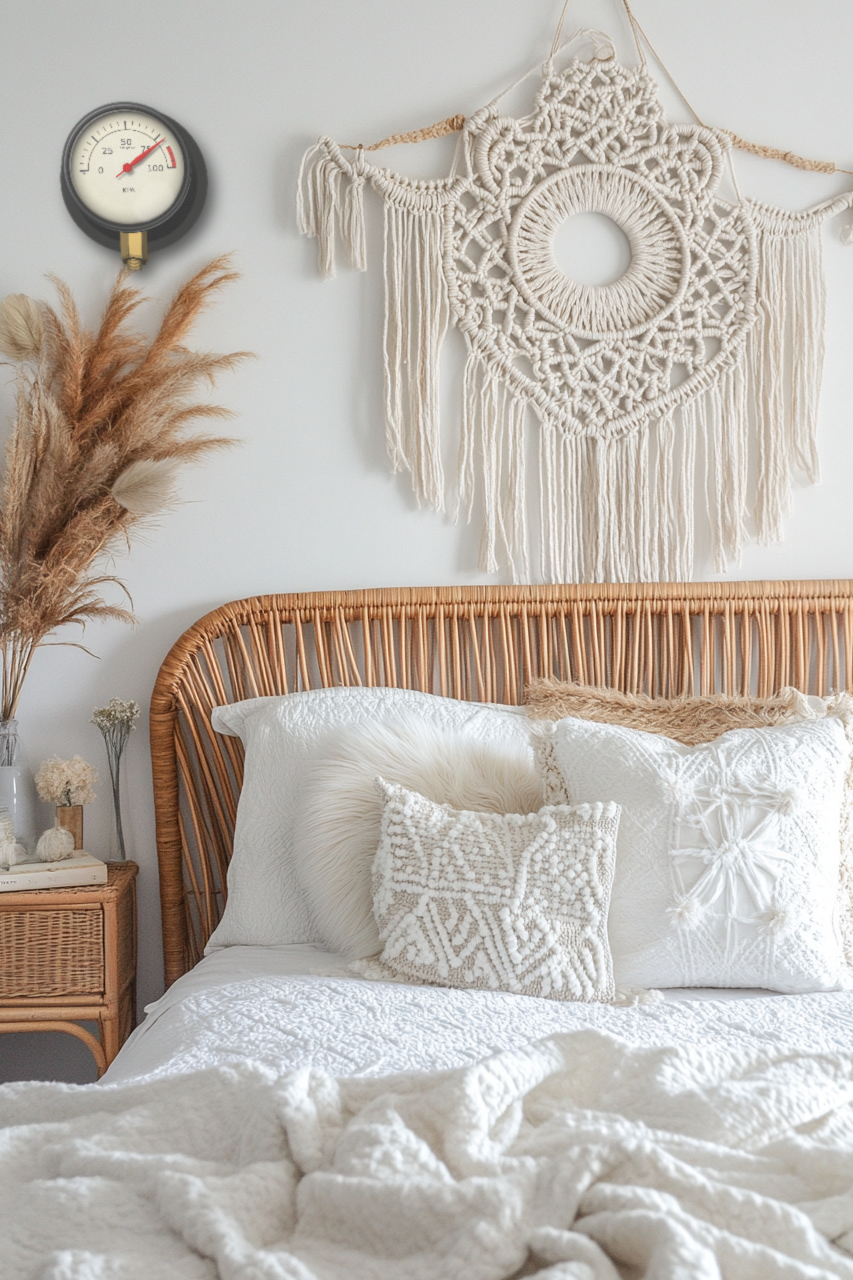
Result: 80 (kPa)
